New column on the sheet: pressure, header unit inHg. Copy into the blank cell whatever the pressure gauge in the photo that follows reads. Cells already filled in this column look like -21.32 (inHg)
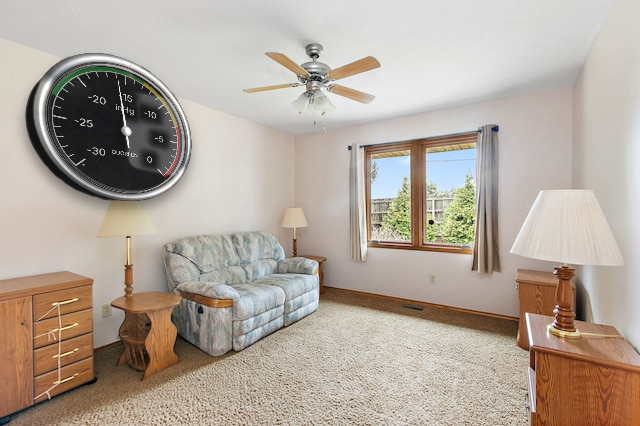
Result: -16 (inHg)
